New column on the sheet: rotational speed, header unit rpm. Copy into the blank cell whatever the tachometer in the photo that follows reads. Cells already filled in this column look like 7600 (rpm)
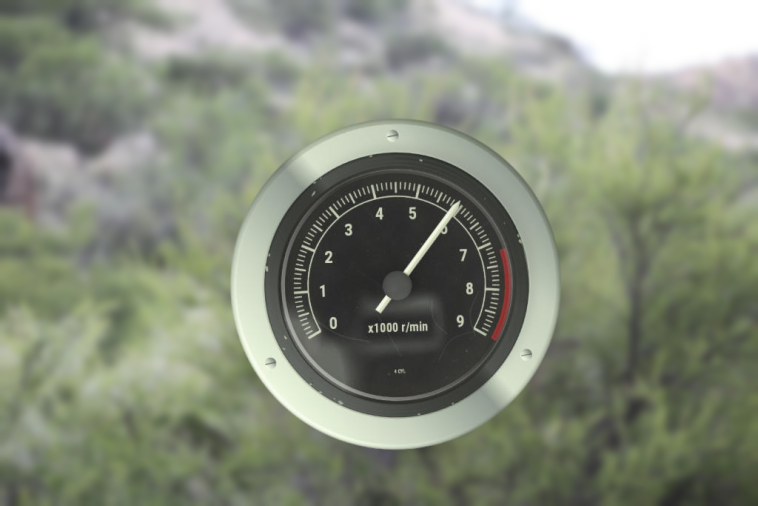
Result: 5900 (rpm)
